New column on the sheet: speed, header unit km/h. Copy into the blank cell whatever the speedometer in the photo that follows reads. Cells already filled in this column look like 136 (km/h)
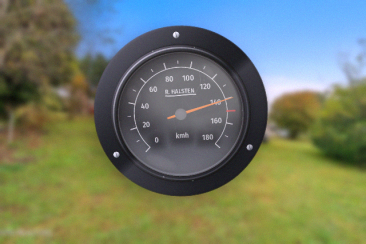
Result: 140 (km/h)
